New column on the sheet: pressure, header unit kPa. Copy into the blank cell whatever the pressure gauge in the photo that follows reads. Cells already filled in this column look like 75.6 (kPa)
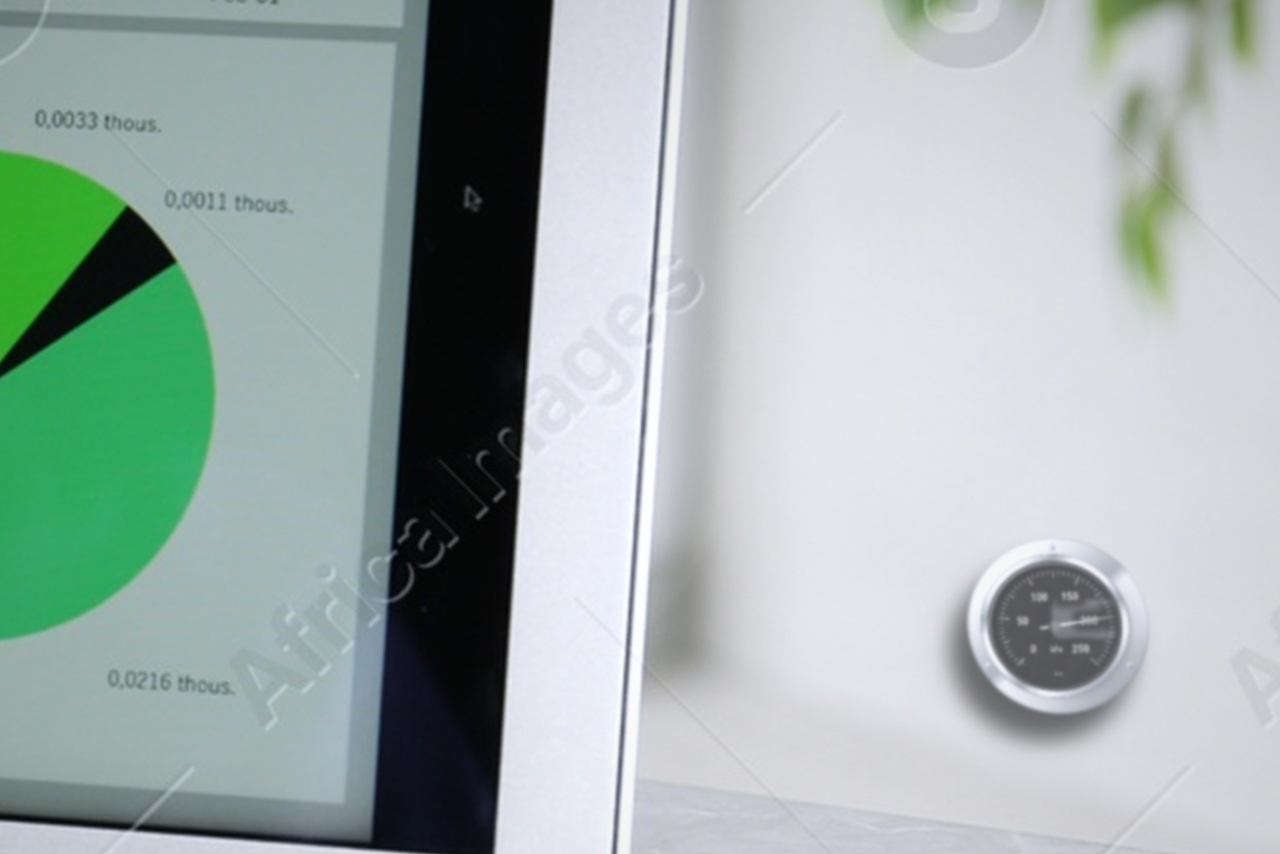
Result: 200 (kPa)
